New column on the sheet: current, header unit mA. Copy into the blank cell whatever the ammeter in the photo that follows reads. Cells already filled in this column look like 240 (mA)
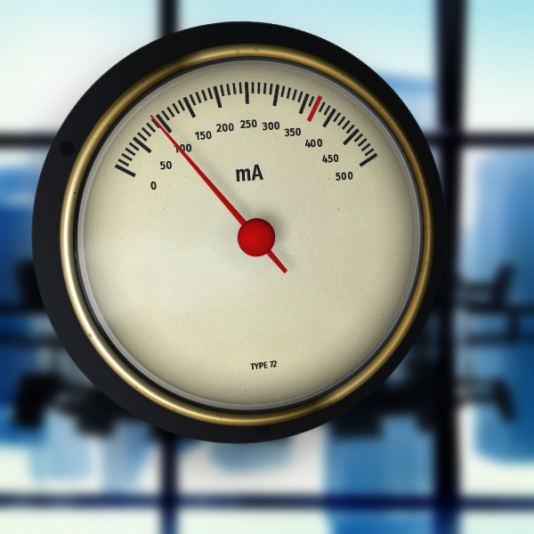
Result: 90 (mA)
